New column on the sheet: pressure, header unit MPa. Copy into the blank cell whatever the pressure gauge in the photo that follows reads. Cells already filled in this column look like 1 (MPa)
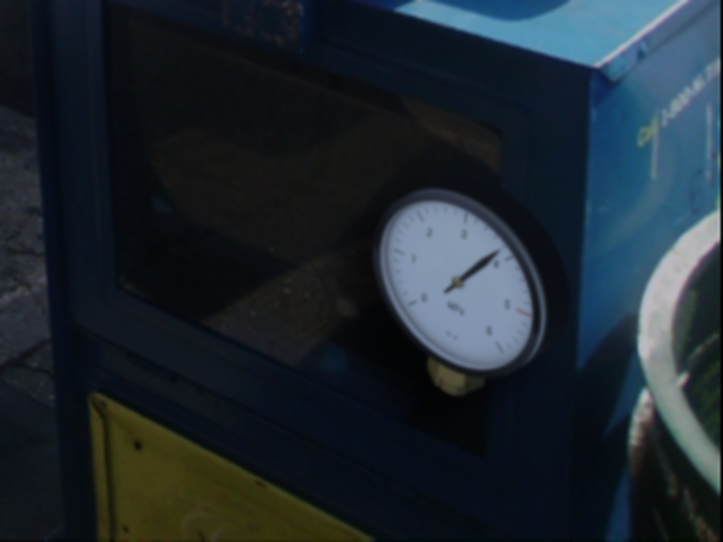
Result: 3.8 (MPa)
